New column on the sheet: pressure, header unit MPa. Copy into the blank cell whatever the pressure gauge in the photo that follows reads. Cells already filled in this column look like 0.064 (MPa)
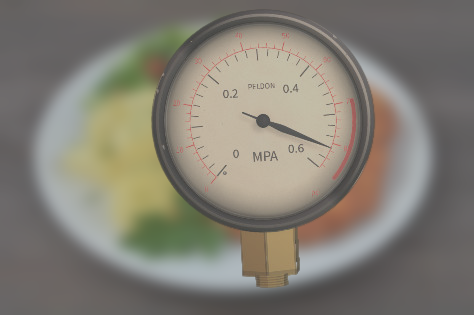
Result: 0.56 (MPa)
